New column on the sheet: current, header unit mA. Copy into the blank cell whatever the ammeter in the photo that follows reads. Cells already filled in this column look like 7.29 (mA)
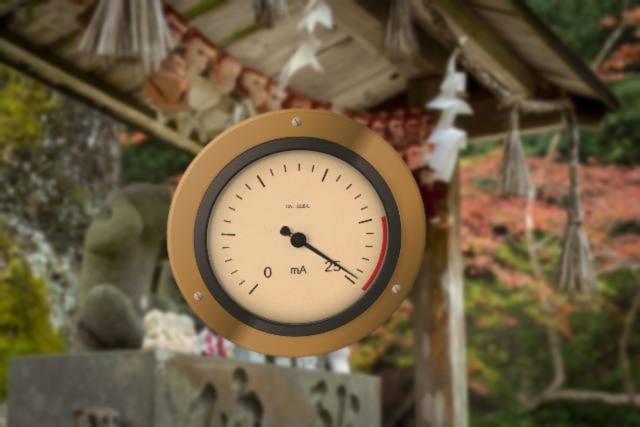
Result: 24.5 (mA)
